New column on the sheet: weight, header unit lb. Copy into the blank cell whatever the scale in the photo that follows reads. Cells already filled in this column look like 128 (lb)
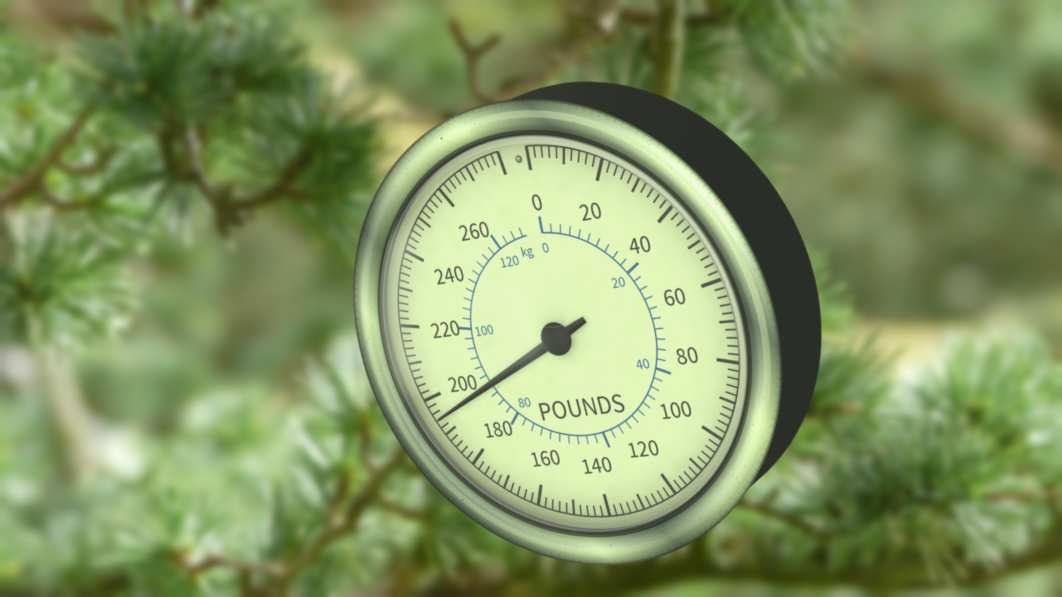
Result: 194 (lb)
